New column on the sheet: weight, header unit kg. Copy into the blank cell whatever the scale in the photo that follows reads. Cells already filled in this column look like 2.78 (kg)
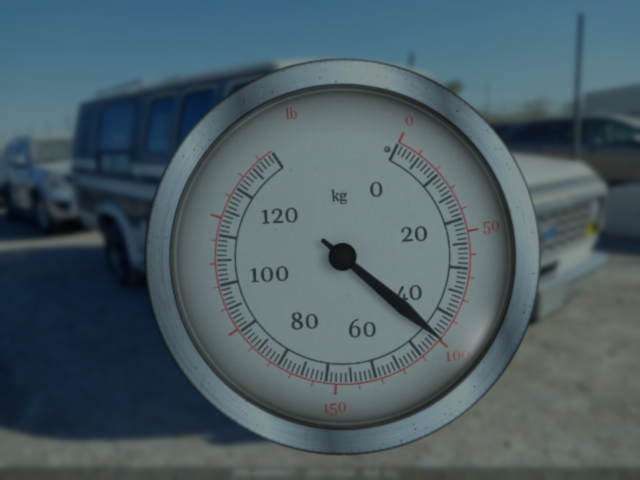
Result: 45 (kg)
